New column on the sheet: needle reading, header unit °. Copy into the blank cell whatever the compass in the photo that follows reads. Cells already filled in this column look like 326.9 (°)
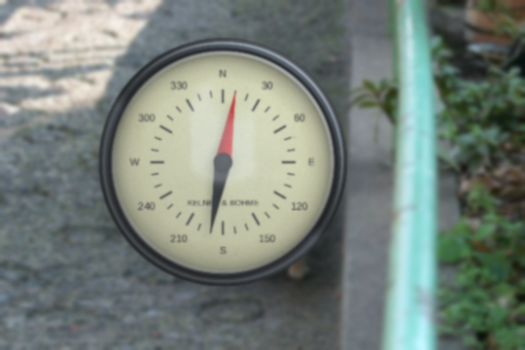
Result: 10 (°)
